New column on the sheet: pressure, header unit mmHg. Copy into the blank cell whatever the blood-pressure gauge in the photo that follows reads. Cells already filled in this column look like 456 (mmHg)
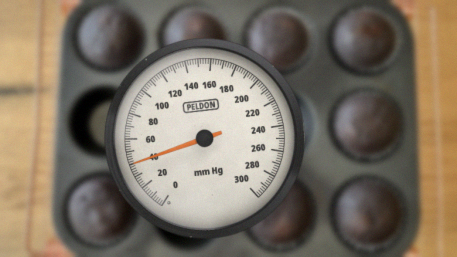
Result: 40 (mmHg)
